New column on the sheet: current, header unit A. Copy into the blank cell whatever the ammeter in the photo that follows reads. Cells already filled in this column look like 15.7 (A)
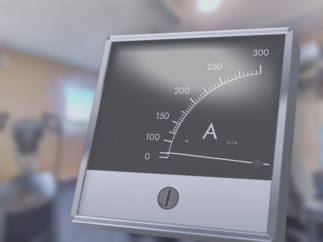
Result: 50 (A)
